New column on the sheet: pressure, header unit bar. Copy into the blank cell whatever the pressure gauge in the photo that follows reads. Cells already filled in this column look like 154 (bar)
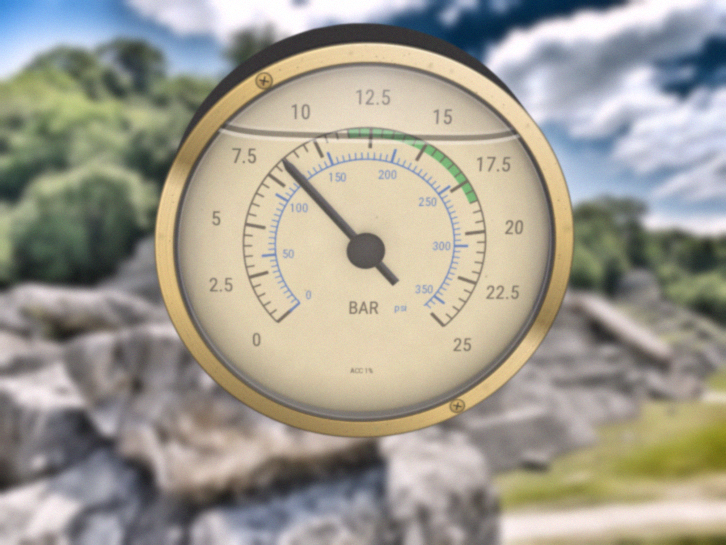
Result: 8.5 (bar)
